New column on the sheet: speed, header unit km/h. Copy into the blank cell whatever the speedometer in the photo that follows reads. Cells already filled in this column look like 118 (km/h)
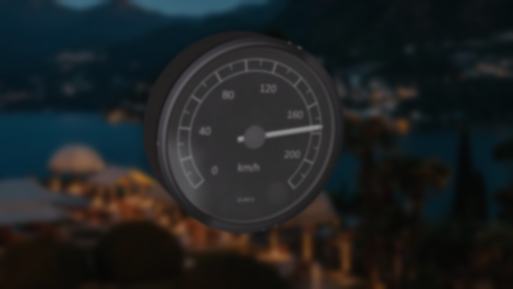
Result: 175 (km/h)
